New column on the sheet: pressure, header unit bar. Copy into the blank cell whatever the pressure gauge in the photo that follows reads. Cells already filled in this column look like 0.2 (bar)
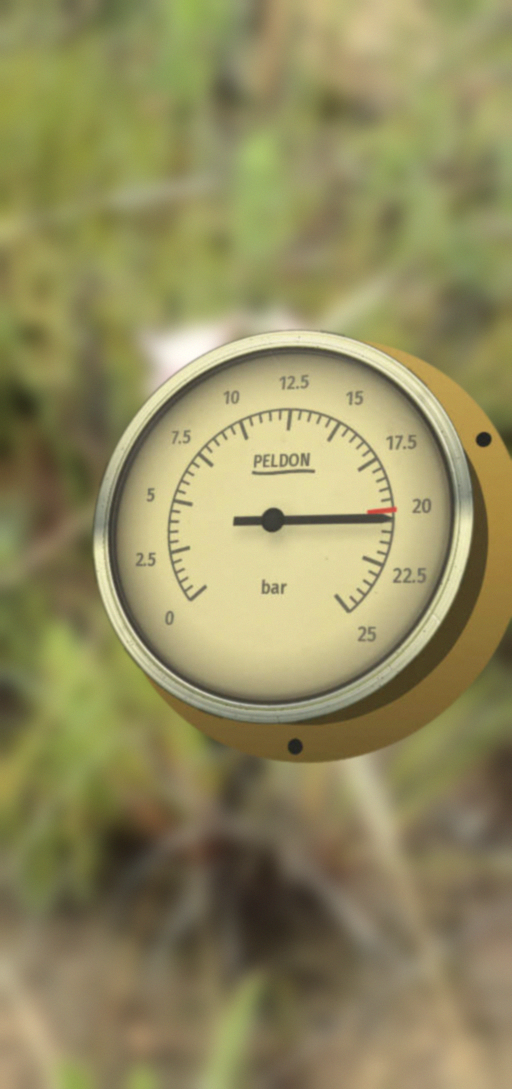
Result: 20.5 (bar)
